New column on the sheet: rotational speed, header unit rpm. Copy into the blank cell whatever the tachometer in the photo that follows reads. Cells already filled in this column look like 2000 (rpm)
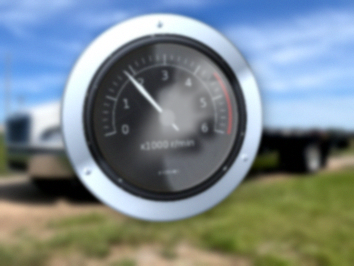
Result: 1800 (rpm)
